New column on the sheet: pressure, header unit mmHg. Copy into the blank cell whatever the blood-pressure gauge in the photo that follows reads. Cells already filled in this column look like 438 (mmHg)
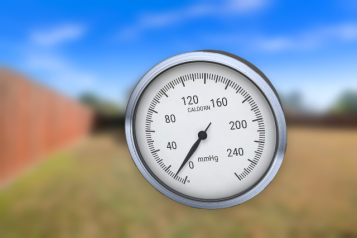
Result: 10 (mmHg)
